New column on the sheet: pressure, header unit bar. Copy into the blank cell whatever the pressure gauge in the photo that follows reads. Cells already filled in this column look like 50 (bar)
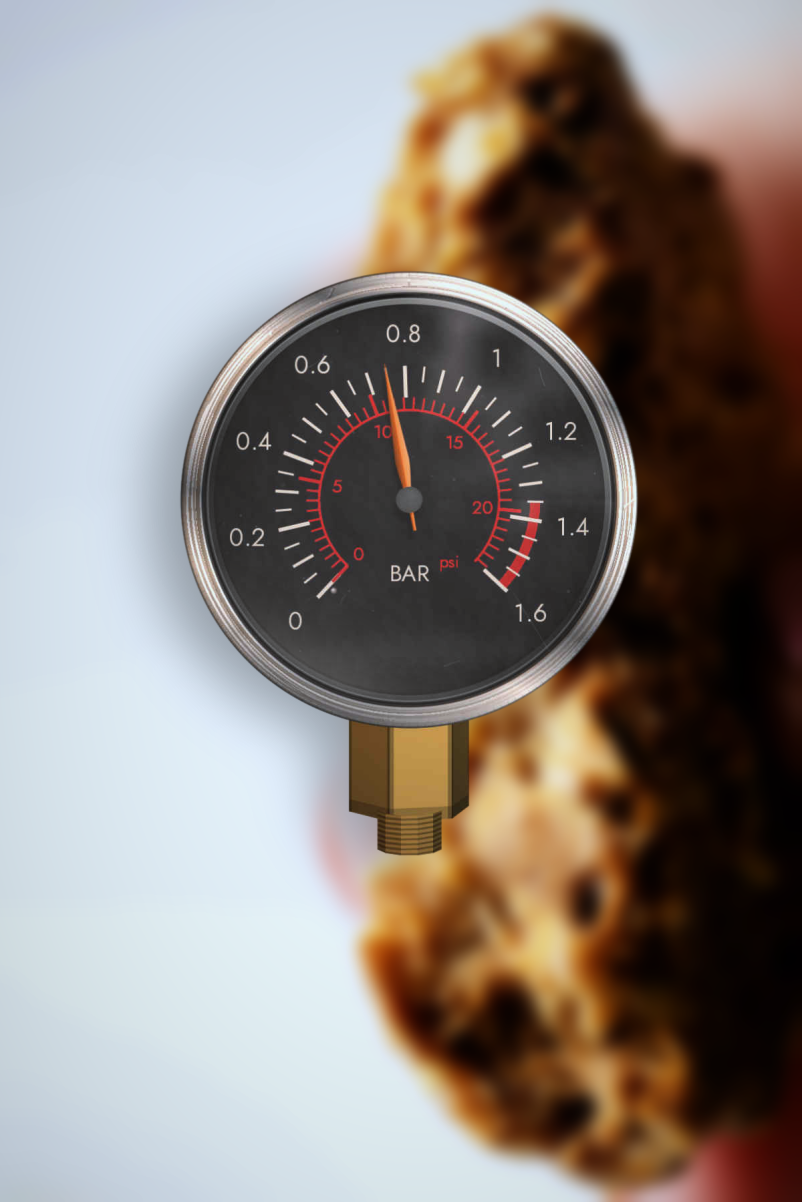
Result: 0.75 (bar)
